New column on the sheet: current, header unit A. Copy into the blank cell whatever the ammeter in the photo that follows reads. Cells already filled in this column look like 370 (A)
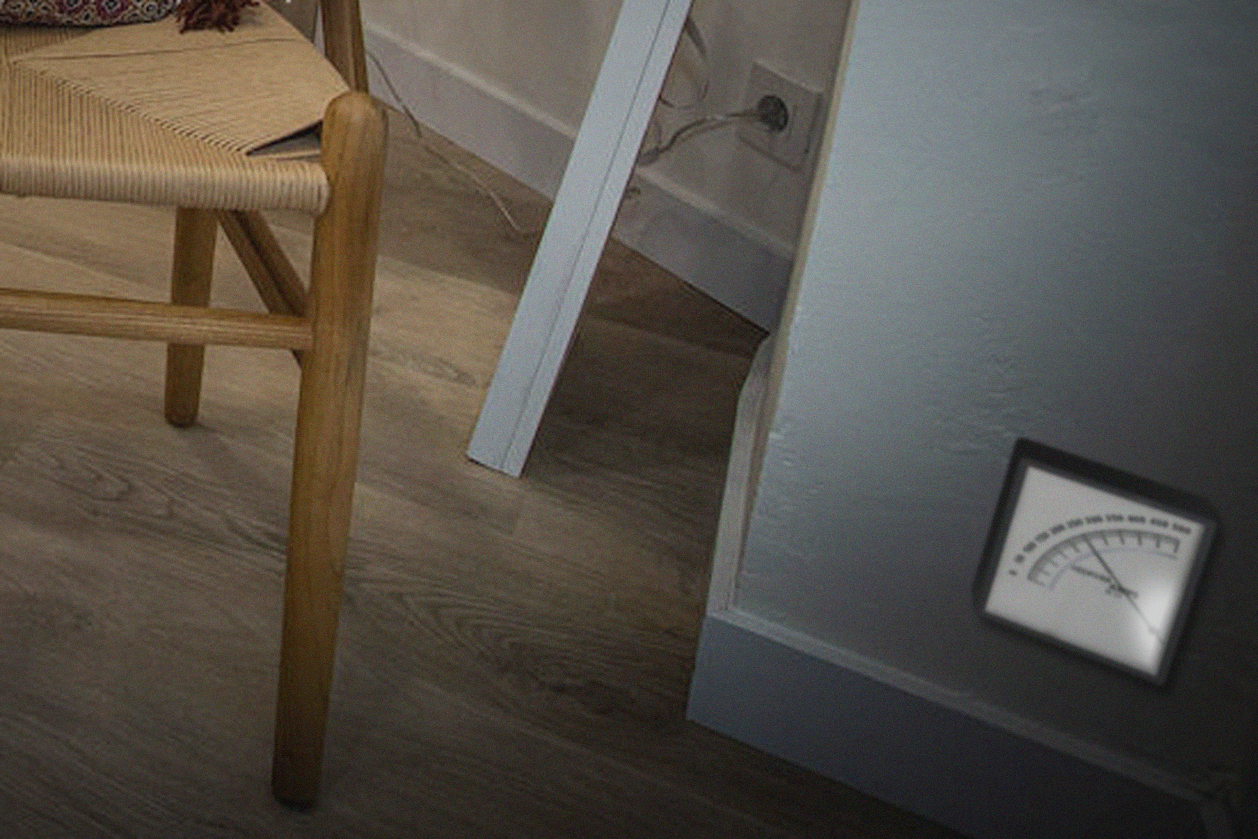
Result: 250 (A)
